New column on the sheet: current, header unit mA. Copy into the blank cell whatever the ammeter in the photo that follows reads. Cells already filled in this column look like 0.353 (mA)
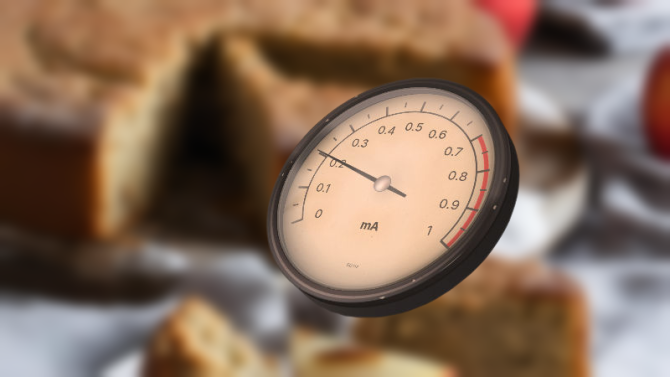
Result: 0.2 (mA)
